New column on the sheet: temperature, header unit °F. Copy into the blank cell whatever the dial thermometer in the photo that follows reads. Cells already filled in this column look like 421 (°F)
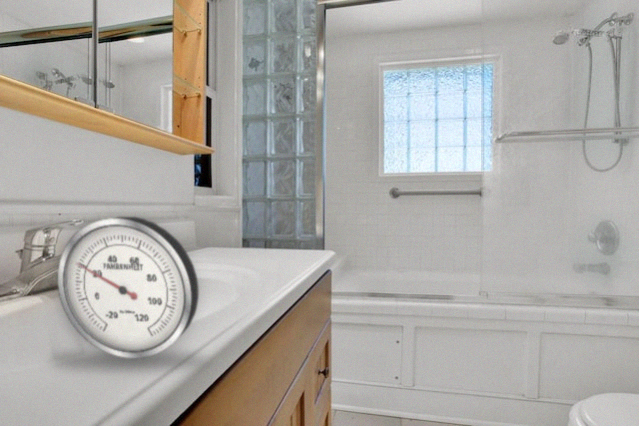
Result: 20 (°F)
